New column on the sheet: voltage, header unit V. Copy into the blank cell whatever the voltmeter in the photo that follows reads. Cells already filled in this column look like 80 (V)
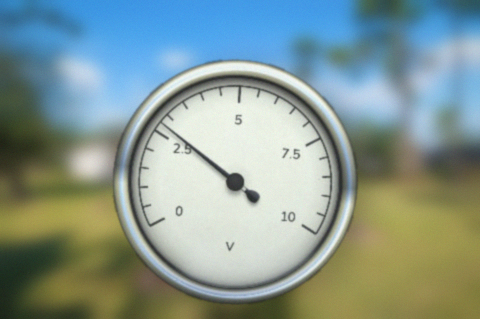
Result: 2.75 (V)
